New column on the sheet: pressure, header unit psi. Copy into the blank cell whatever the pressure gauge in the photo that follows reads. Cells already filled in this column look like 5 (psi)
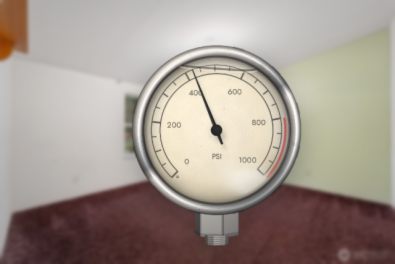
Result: 425 (psi)
